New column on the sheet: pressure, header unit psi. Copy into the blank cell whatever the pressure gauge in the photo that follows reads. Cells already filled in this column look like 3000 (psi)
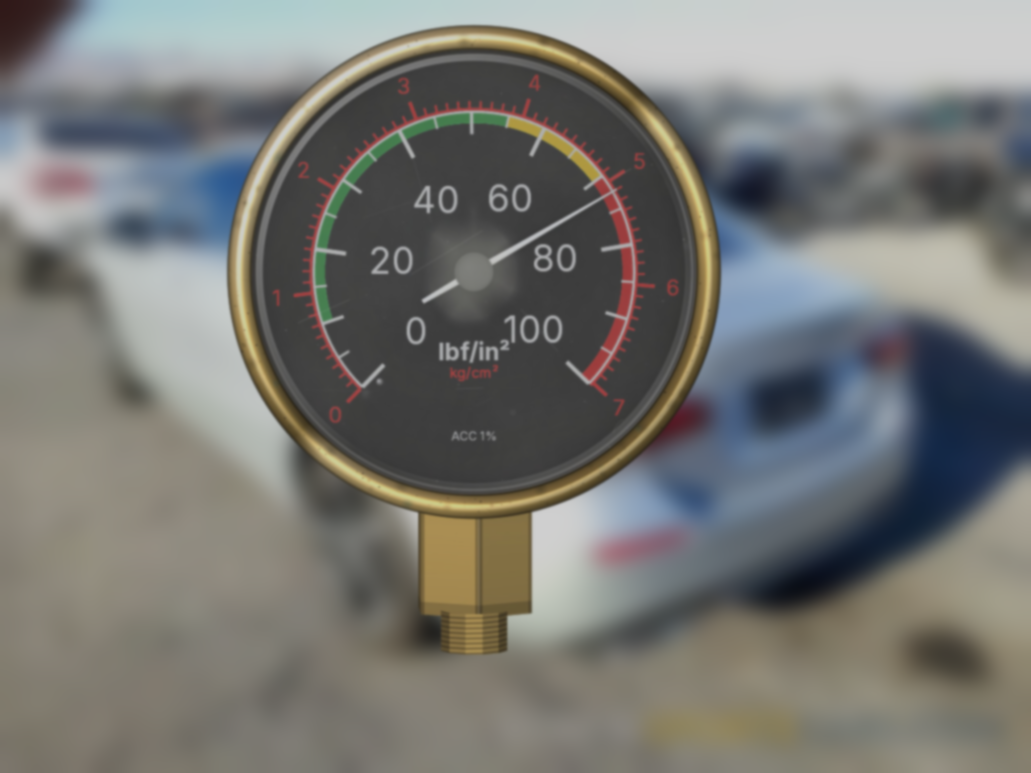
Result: 72.5 (psi)
